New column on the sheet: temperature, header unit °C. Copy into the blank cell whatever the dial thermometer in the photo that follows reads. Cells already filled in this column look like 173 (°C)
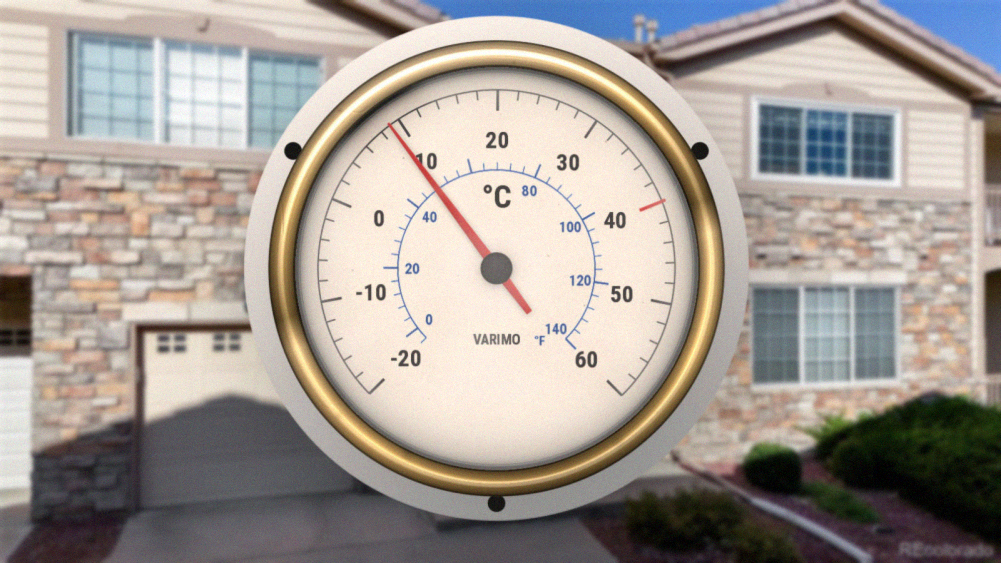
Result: 9 (°C)
